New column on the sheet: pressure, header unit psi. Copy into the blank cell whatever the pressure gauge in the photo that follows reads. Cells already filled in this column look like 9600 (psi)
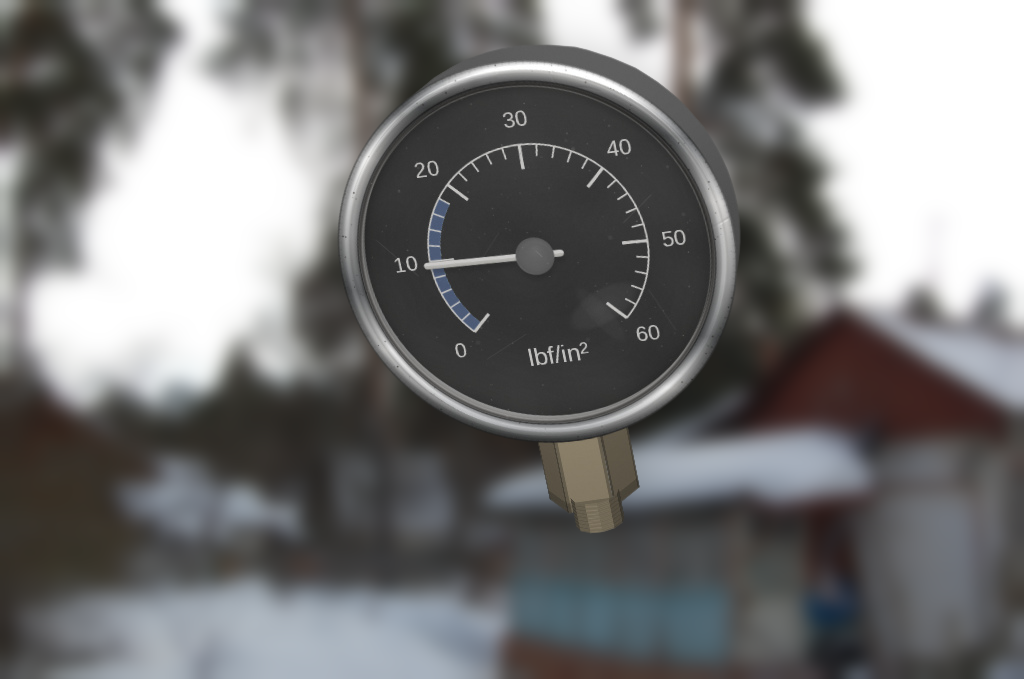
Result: 10 (psi)
